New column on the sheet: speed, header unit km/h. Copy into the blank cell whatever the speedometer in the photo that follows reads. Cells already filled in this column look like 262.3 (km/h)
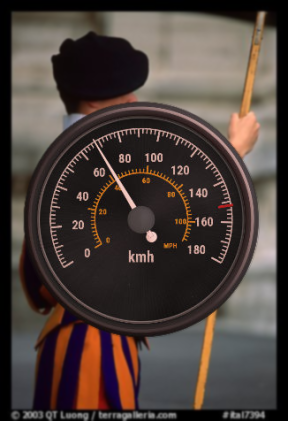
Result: 68 (km/h)
